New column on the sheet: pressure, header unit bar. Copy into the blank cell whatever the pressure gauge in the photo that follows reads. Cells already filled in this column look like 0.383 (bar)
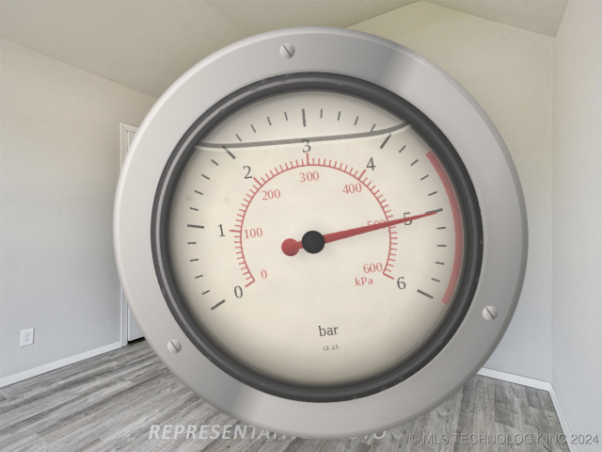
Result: 5 (bar)
